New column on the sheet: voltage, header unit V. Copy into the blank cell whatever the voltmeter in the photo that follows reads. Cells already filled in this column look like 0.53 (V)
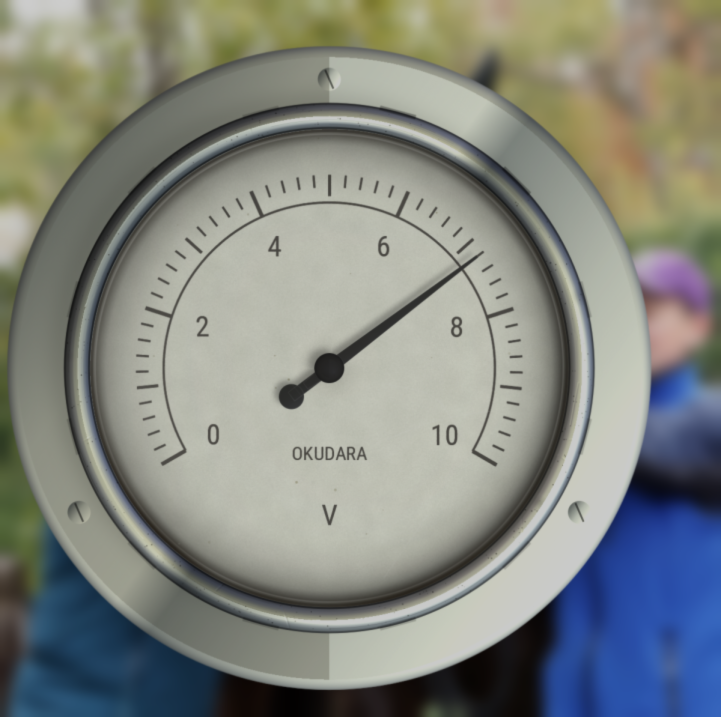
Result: 7.2 (V)
